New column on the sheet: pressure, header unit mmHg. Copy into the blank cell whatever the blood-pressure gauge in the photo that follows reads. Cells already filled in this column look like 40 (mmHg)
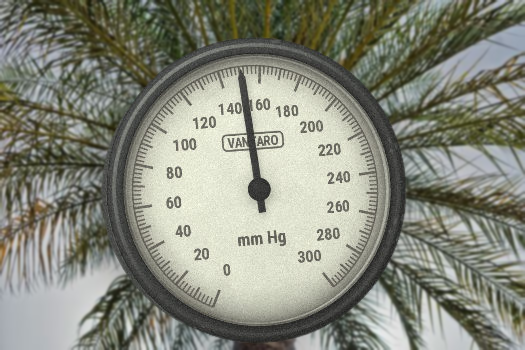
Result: 150 (mmHg)
